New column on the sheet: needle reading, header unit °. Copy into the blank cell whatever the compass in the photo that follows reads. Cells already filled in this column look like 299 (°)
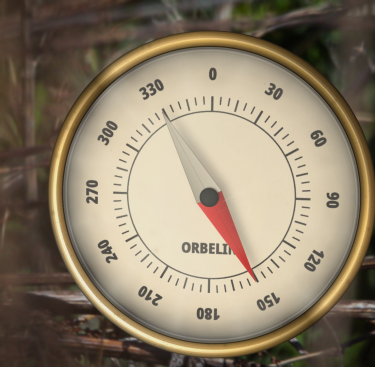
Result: 150 (°)
